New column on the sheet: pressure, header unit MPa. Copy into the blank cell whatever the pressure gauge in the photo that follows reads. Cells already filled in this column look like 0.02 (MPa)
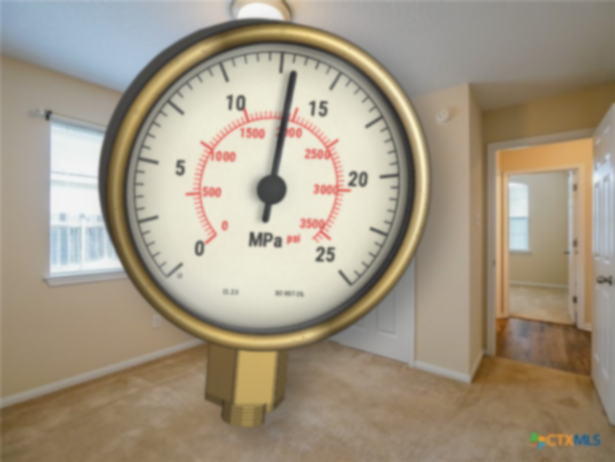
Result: 13 (MPa)
